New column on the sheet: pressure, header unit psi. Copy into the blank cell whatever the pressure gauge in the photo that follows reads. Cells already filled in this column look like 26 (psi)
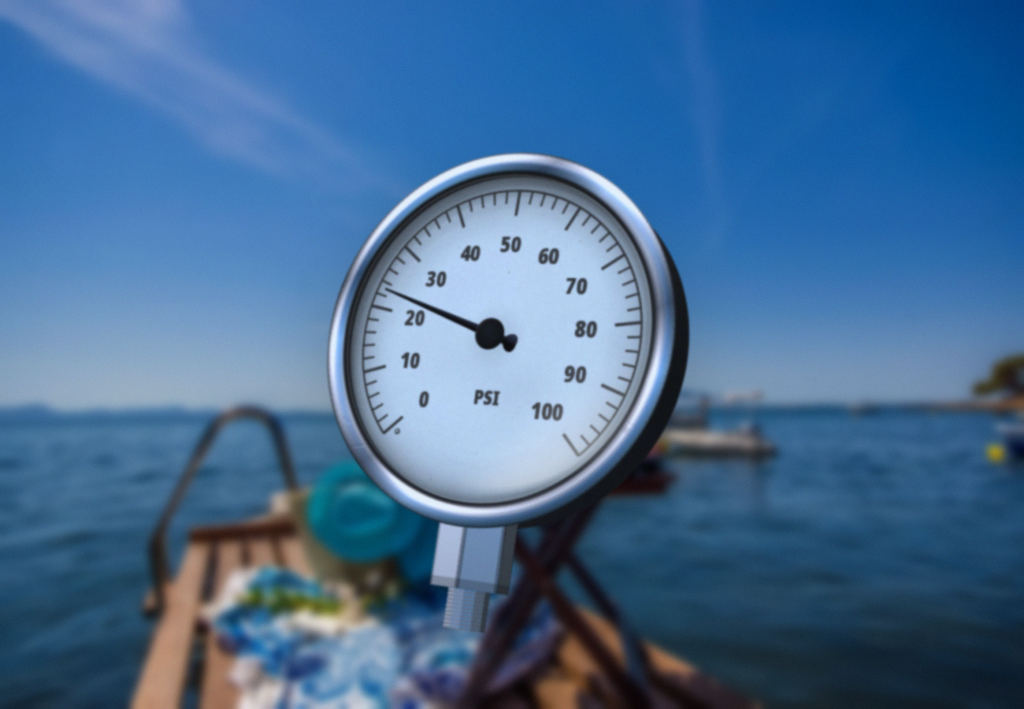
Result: 23 (psi)
